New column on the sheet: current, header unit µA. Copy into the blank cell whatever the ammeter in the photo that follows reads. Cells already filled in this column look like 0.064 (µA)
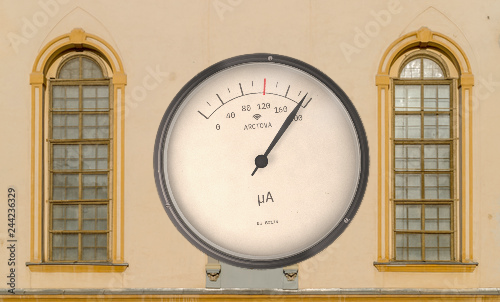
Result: 190 (µA)
